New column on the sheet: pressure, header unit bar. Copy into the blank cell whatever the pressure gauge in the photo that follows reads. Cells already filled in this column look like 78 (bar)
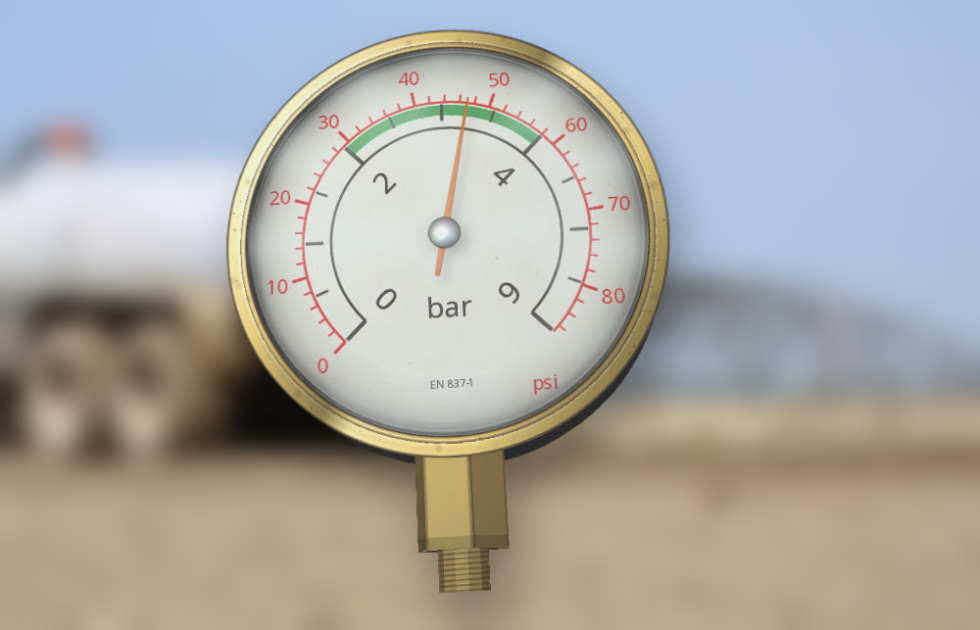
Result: 3.25 (bar)
